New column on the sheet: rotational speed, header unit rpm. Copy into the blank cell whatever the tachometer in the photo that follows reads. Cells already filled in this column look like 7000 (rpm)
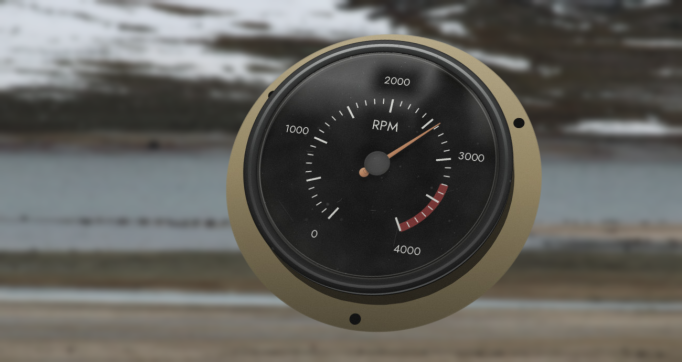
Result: 2600 (rpm)
